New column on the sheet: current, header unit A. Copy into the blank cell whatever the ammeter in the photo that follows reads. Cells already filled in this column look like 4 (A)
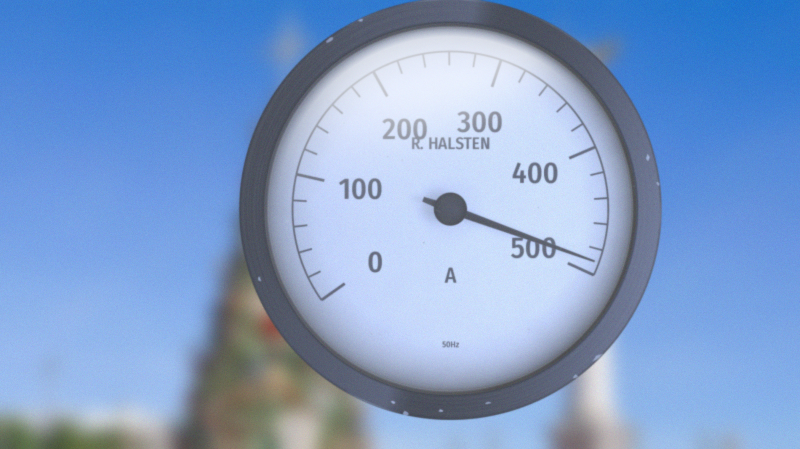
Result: 490 (A)
